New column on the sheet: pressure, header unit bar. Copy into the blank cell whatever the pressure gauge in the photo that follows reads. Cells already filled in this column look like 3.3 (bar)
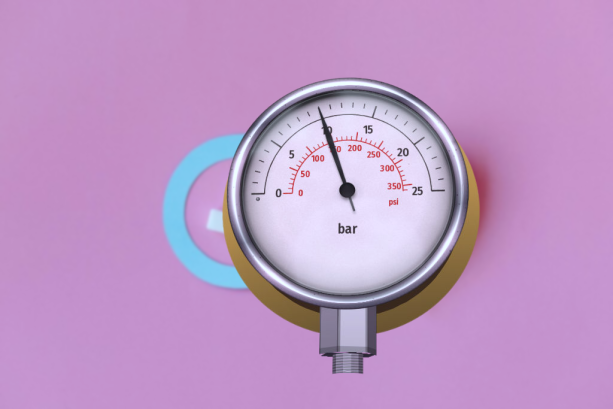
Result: 10 (bar)
